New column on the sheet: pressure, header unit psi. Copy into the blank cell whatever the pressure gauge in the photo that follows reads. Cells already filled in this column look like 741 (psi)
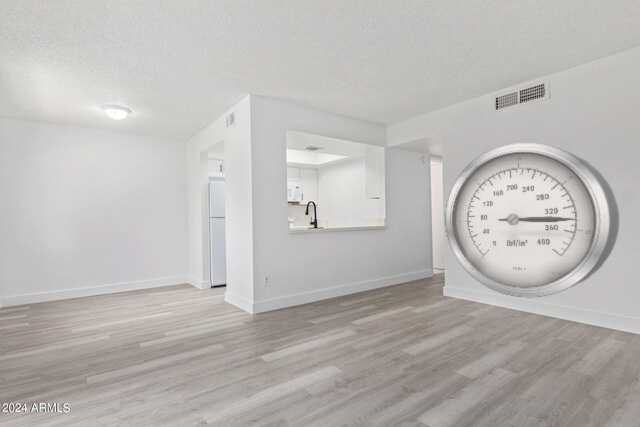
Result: 340 (psi)
